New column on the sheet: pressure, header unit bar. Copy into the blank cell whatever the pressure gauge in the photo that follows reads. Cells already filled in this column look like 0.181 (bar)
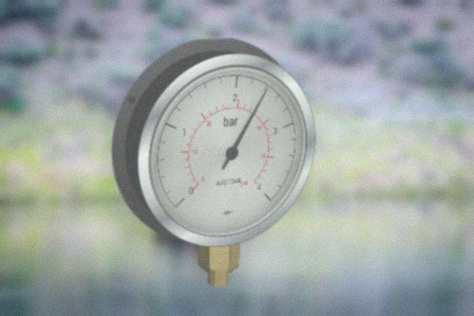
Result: 2.4 (bar)
